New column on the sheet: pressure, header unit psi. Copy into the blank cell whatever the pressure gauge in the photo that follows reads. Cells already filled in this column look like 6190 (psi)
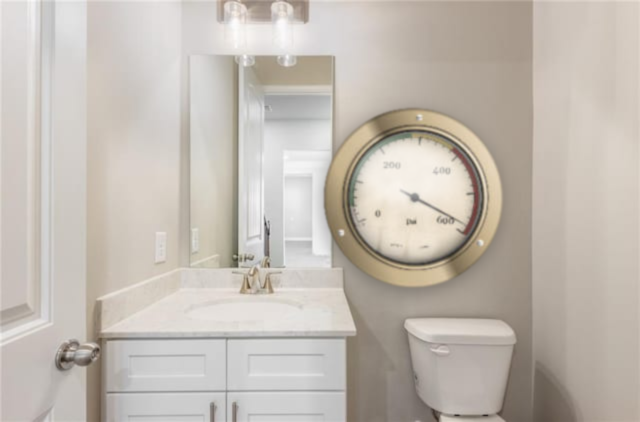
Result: 580 (psi)
